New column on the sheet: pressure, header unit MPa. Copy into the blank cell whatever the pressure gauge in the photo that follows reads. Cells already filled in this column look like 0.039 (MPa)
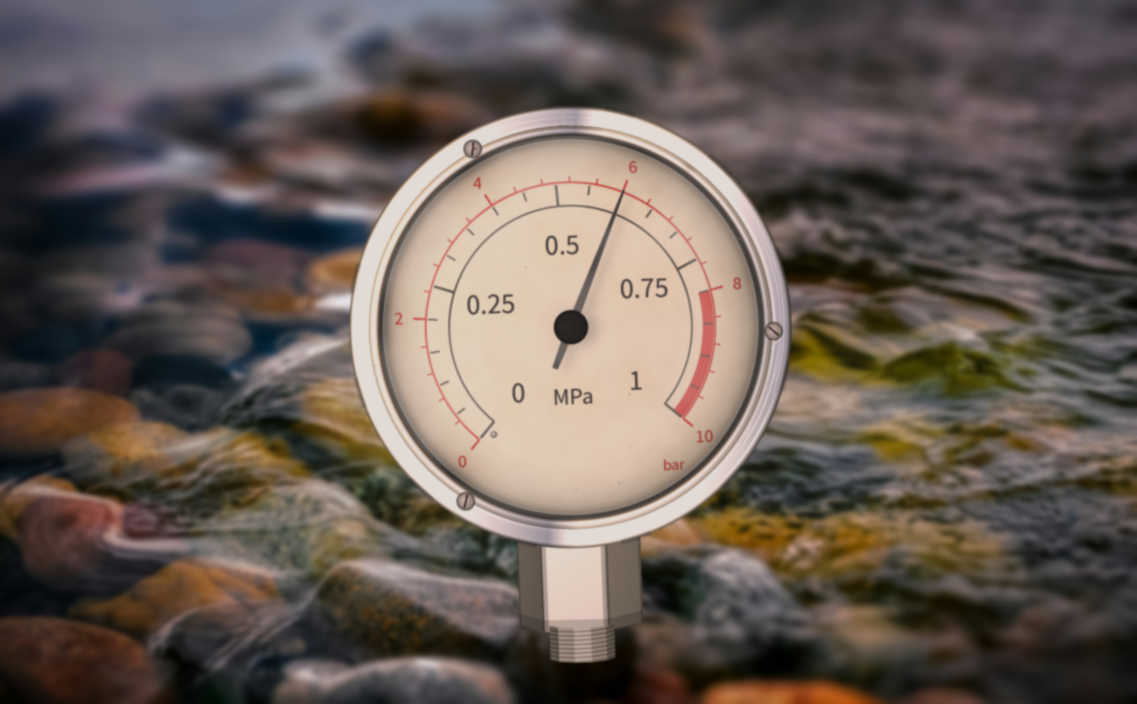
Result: 0.6 (MPa)
